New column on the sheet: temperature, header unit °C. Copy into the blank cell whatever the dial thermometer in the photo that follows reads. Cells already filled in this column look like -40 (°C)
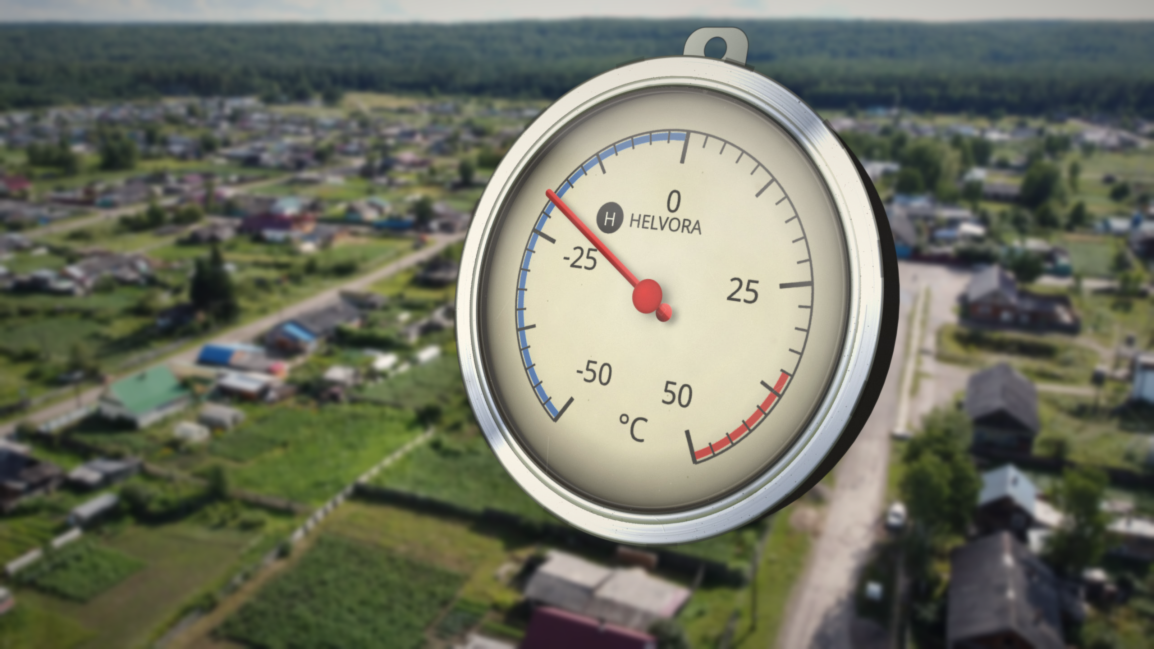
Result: -20 (°C)
